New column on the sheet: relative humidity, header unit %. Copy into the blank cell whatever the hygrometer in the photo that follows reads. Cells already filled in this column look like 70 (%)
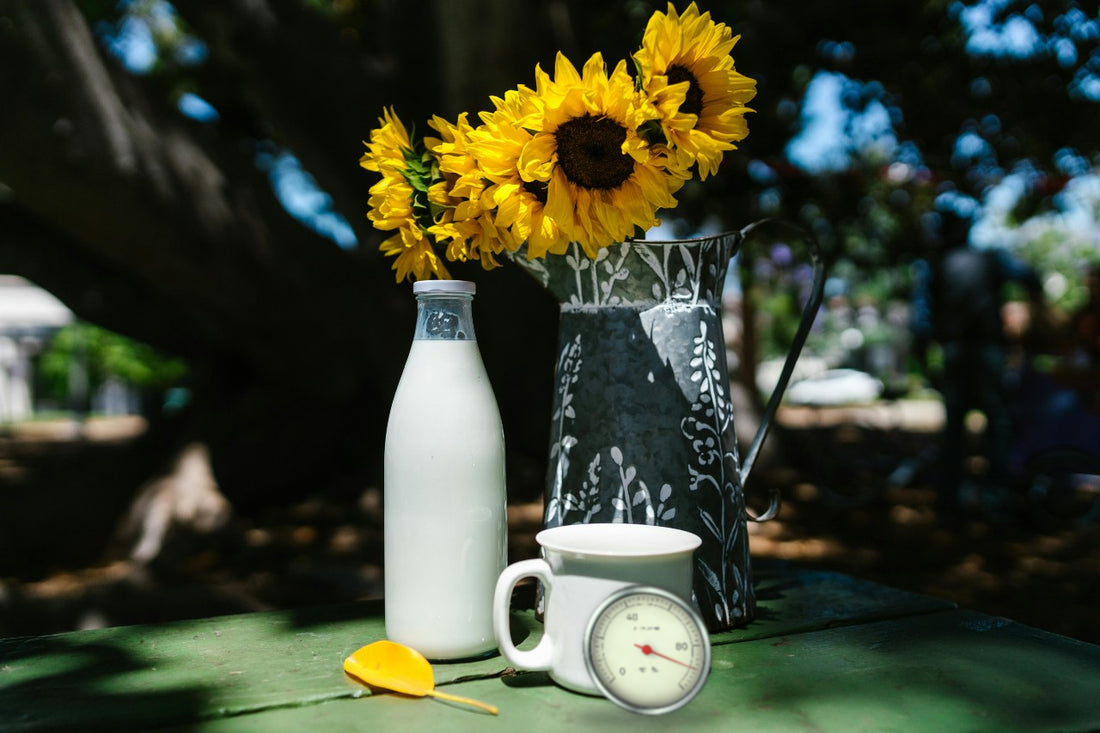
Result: 90 (%)
